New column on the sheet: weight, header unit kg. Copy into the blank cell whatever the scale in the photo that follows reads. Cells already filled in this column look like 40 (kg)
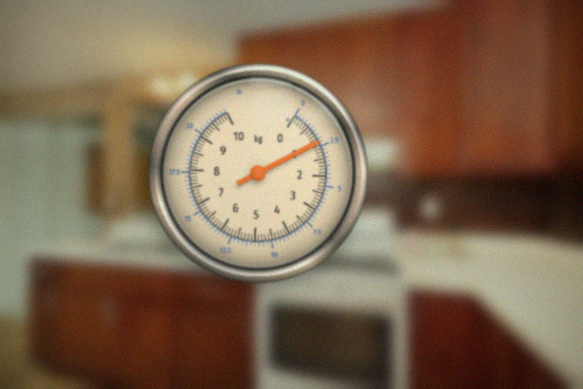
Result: 1 (kg)
